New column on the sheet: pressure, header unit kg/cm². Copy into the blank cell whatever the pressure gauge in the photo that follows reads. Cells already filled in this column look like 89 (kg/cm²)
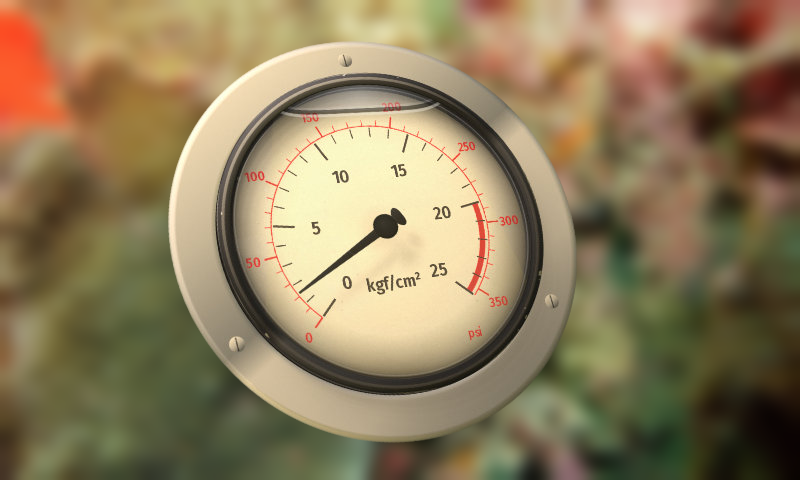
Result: 1.5 (kg/cm²)
